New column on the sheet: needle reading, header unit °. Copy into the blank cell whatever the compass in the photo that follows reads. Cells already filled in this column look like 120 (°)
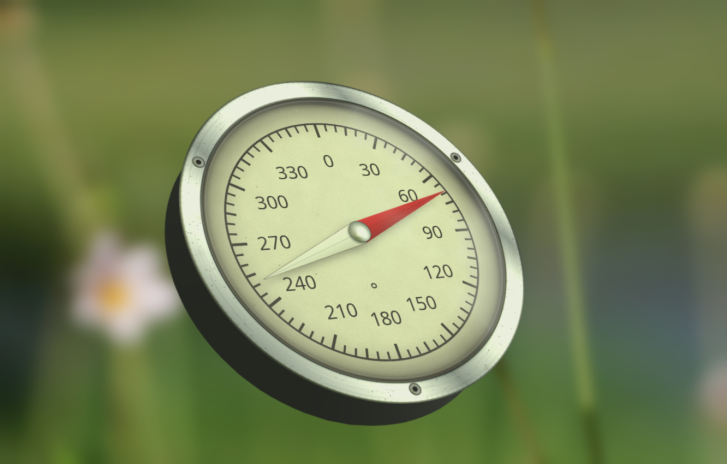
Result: 70 (°)
